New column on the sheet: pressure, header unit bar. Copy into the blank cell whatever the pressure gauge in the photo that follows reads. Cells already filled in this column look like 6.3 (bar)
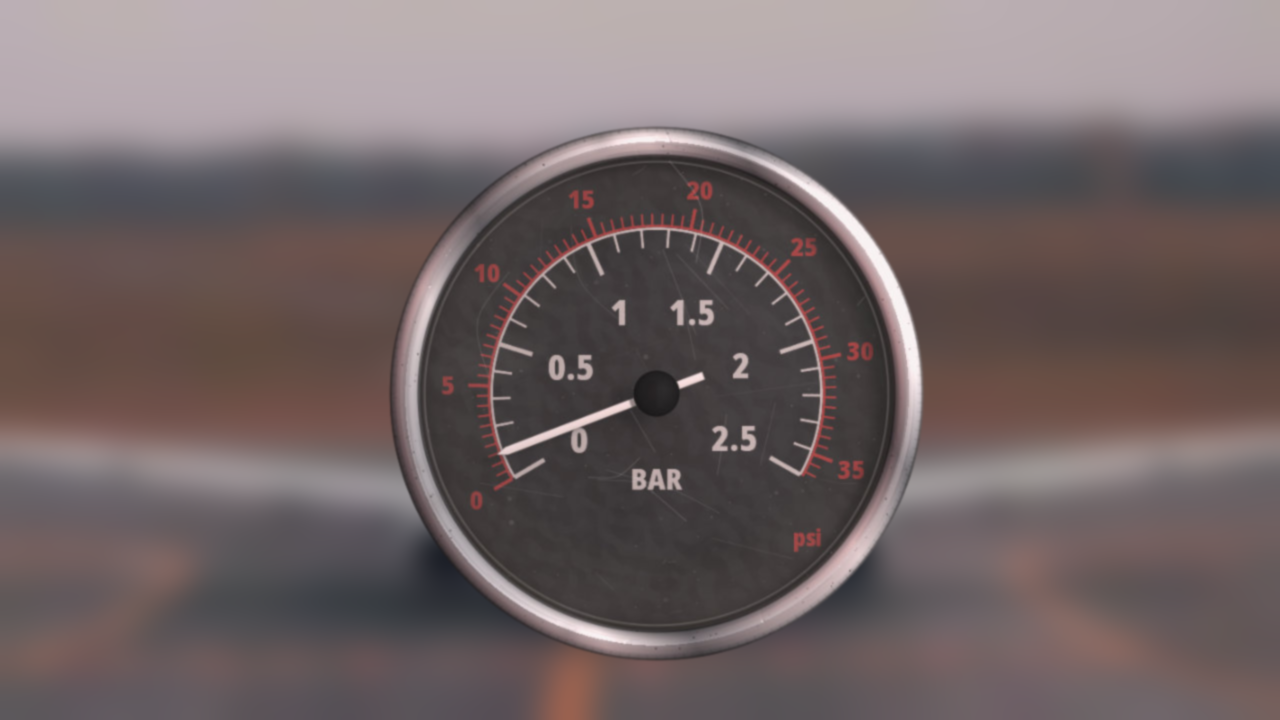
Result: 0.1 (bar)
